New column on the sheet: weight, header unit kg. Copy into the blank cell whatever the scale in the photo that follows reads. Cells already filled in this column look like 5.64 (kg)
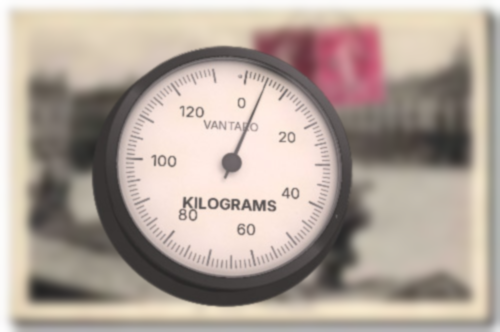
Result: 5 (kg)
